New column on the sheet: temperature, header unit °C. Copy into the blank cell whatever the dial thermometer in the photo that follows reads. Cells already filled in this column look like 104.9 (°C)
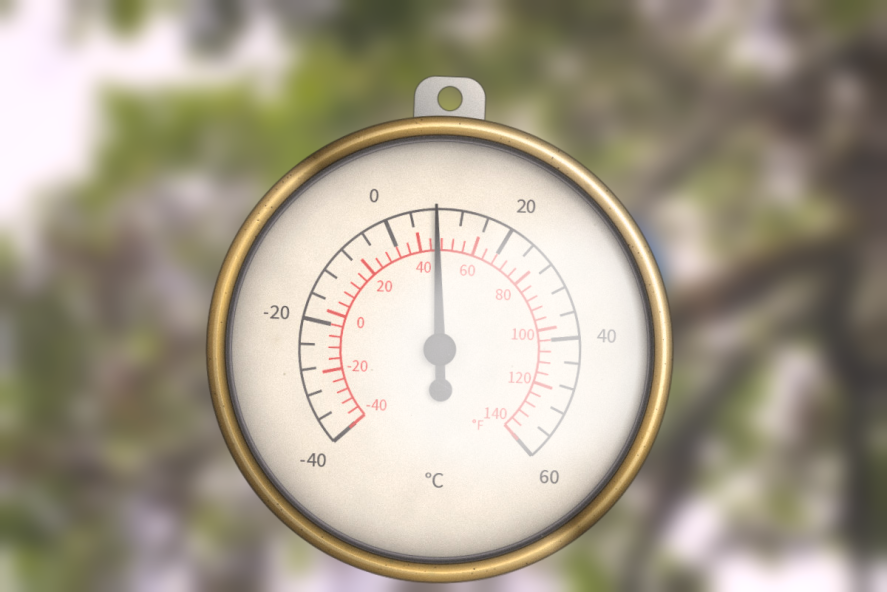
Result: 8 (°C)
